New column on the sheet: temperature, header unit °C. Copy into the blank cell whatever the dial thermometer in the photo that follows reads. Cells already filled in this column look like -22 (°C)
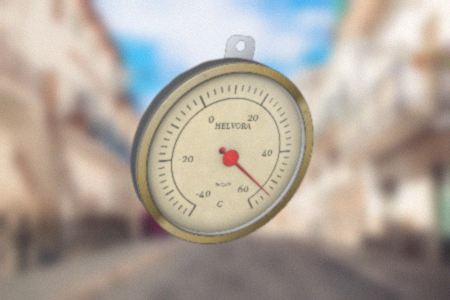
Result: 54 (°C)
